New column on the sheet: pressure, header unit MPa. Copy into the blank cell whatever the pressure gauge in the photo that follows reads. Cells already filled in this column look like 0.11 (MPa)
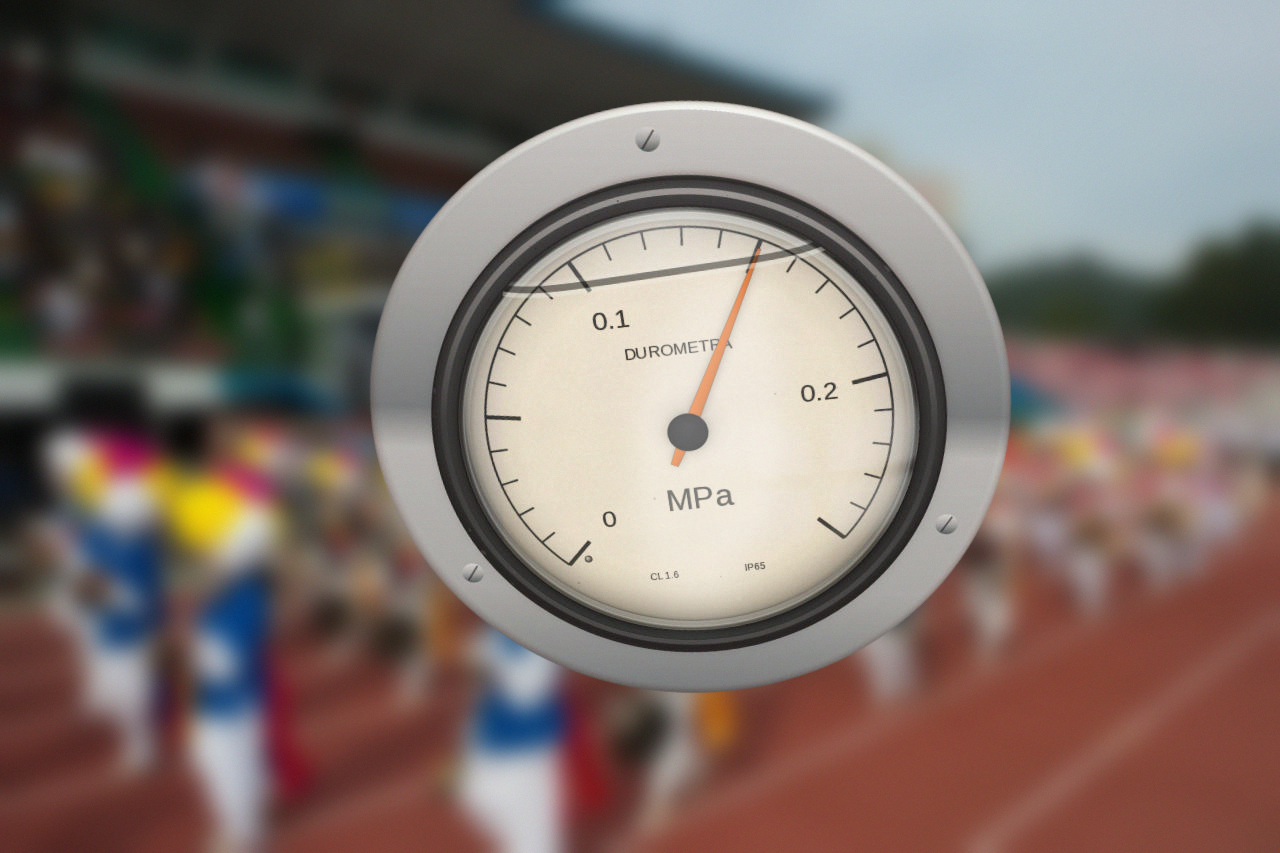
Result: 0.15 (MPa)
